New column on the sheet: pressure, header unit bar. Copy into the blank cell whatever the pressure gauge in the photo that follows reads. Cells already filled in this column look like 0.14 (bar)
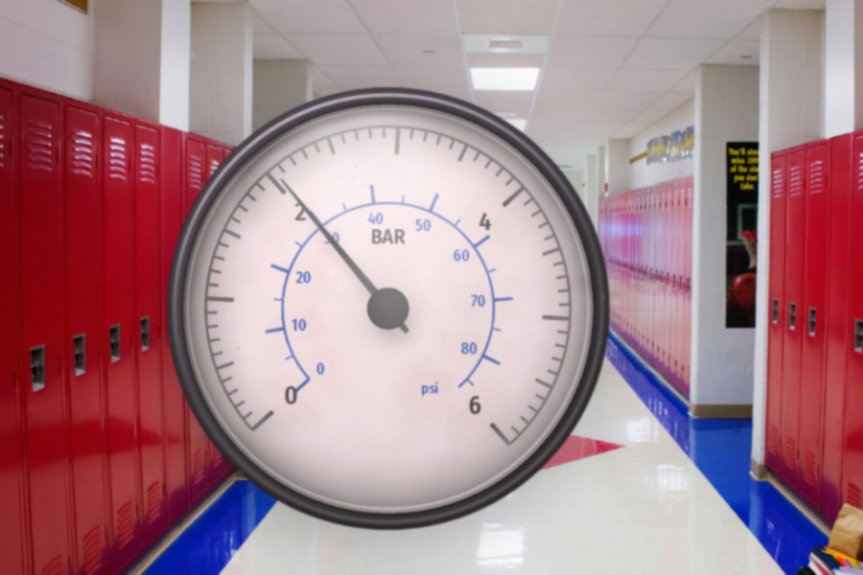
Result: 2.05 (bar)
